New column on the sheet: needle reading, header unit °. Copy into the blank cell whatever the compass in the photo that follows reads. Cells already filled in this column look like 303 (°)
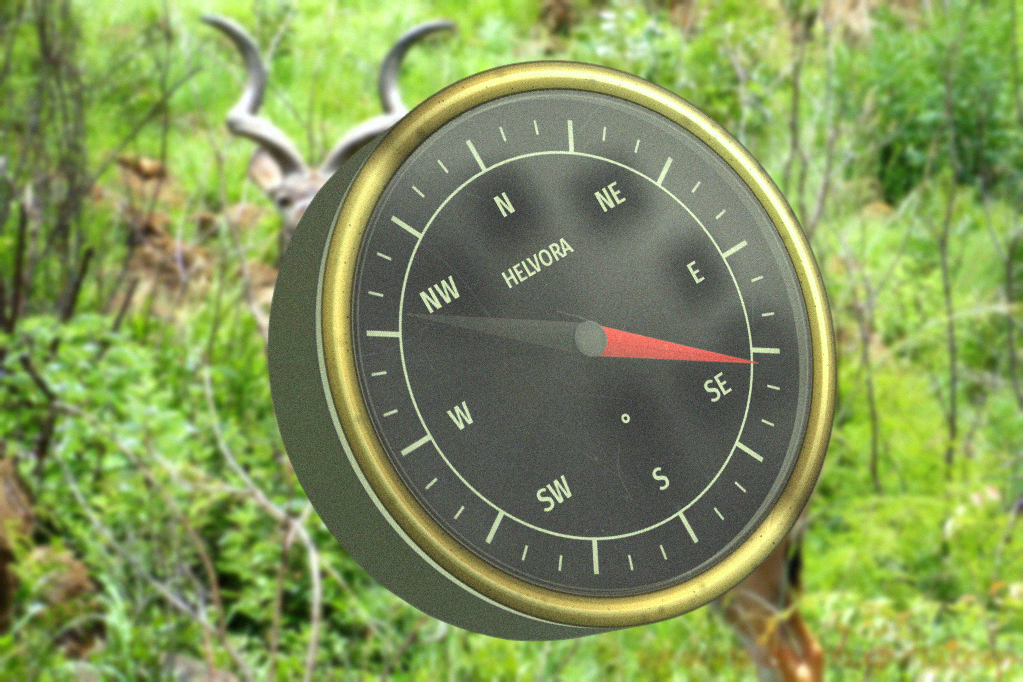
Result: 125 (°)
